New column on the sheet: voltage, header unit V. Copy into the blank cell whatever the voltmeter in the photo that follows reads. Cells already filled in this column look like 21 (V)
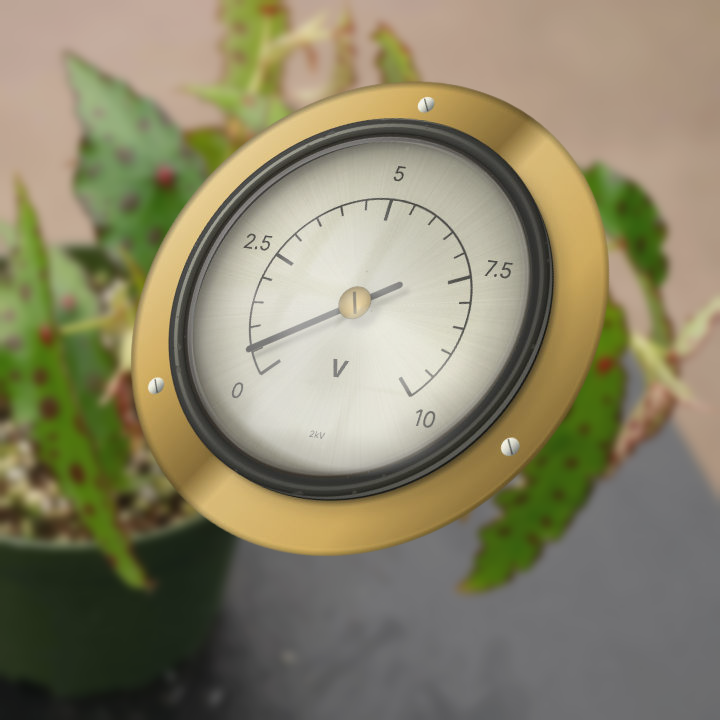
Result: 0.5 (V)
